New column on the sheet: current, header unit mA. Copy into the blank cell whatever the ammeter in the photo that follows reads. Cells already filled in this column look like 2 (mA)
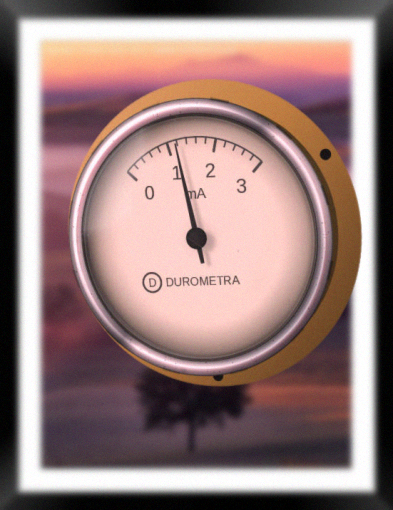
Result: 1.2 (mA)
